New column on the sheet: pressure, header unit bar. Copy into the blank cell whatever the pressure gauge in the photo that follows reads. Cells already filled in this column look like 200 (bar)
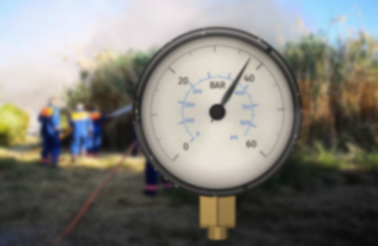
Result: 37.5 (bar)
